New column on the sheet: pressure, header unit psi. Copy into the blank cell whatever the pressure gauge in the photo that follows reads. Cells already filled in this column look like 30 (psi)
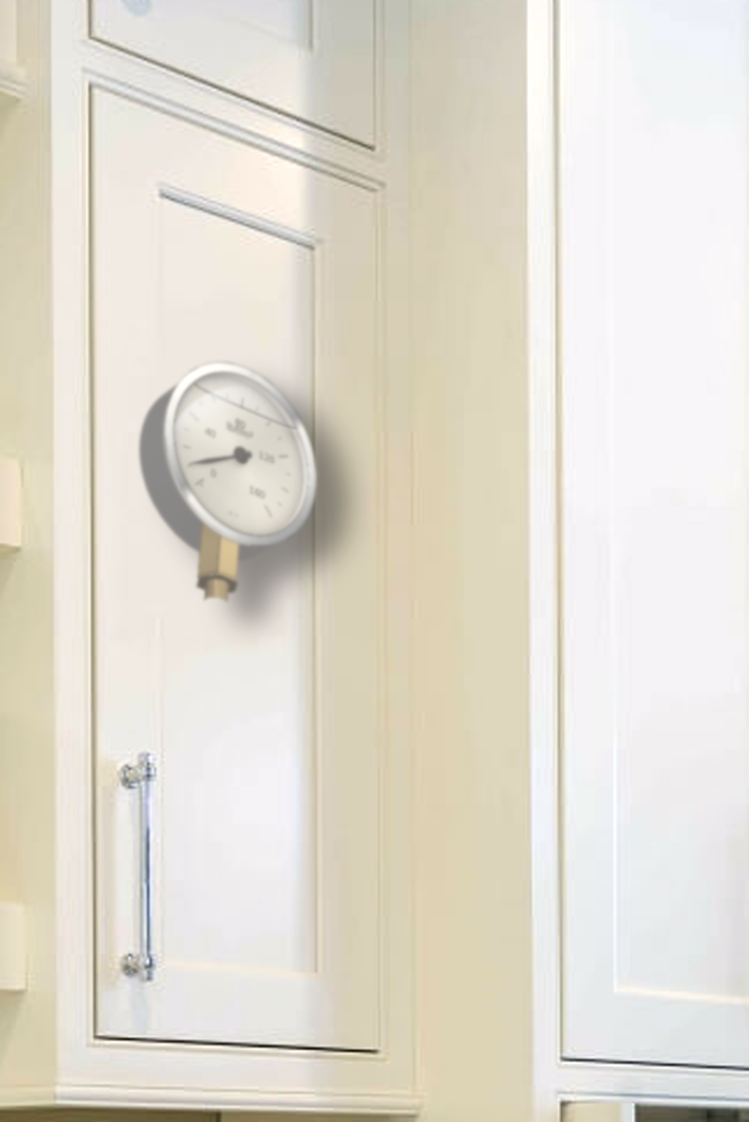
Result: 10 (psi)
